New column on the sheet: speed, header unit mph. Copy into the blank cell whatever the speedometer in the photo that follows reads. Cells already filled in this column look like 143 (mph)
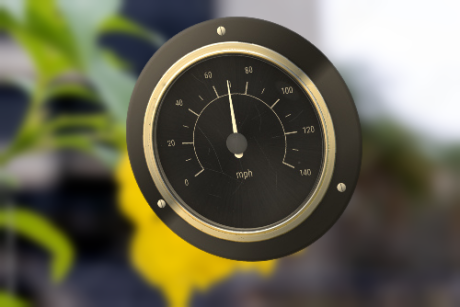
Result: 70 (mph)
